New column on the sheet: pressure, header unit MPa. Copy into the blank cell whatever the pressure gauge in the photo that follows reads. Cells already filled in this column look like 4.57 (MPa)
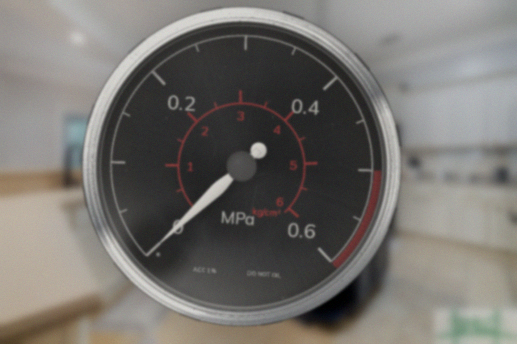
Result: 0 (MPa)
